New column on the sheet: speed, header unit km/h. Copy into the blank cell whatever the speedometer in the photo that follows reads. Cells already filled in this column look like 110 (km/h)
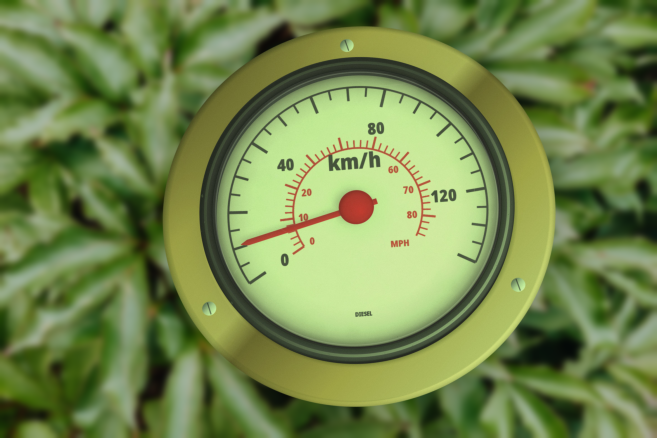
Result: 10 (km/h)
